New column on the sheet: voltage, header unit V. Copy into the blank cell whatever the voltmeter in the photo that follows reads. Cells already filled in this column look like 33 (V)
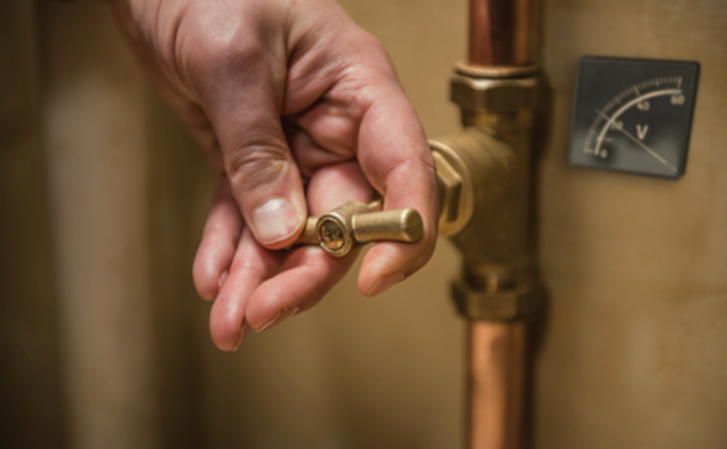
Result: 20 (V)
